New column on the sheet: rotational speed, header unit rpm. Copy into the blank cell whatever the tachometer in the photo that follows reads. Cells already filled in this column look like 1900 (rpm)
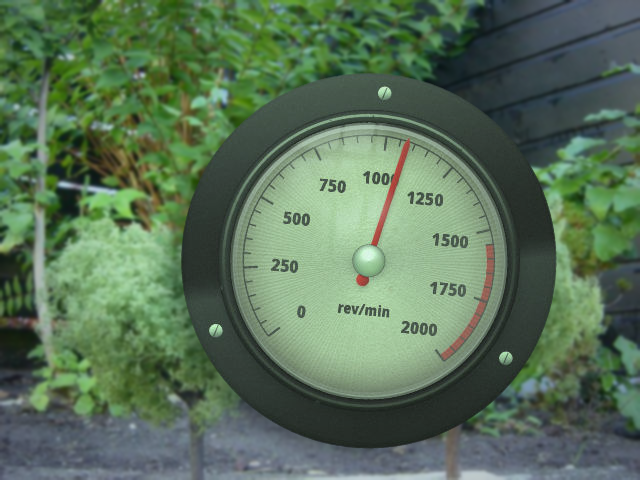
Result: 1075 (rpm)
